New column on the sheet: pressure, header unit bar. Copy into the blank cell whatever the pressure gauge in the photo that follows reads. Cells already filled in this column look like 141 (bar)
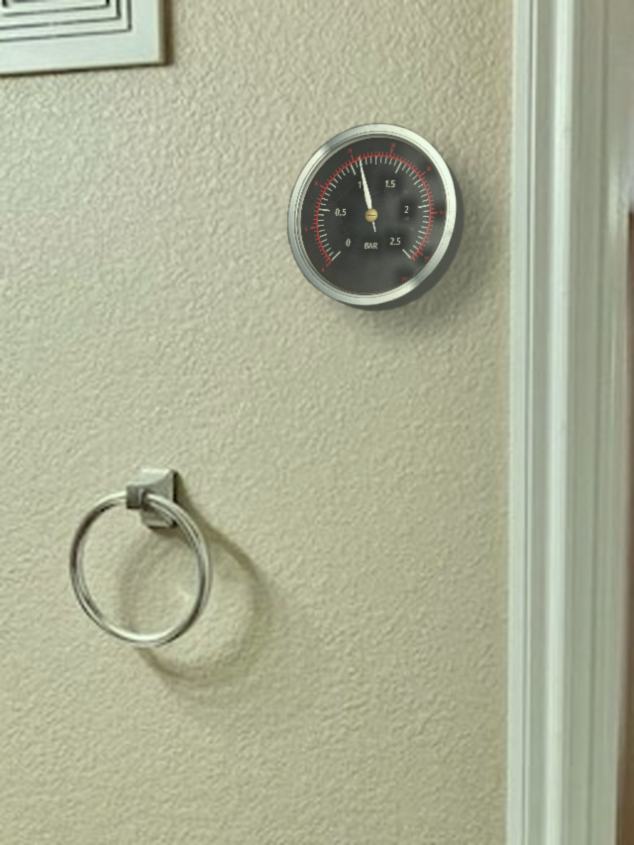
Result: 1.1 (bar)
